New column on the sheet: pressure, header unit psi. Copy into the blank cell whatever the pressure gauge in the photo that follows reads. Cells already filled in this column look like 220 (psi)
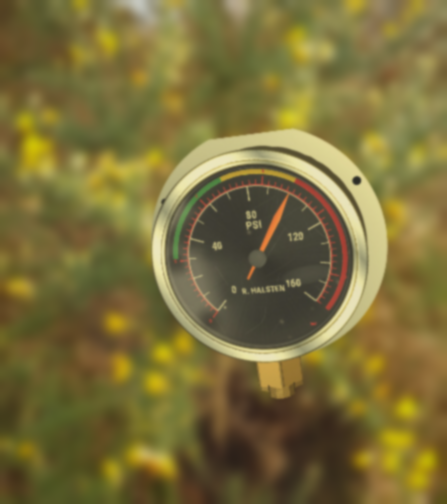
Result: 100 (psi)
